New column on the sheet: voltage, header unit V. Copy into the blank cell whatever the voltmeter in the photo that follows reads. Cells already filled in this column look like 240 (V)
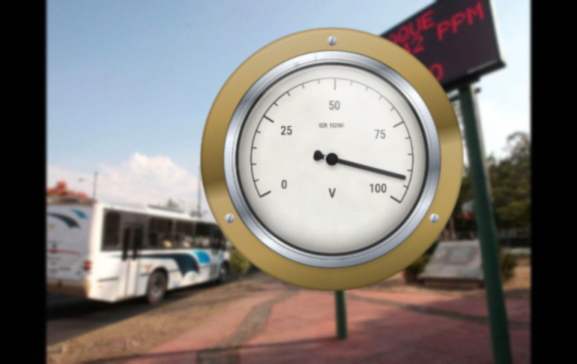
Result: 92.5 (V)
